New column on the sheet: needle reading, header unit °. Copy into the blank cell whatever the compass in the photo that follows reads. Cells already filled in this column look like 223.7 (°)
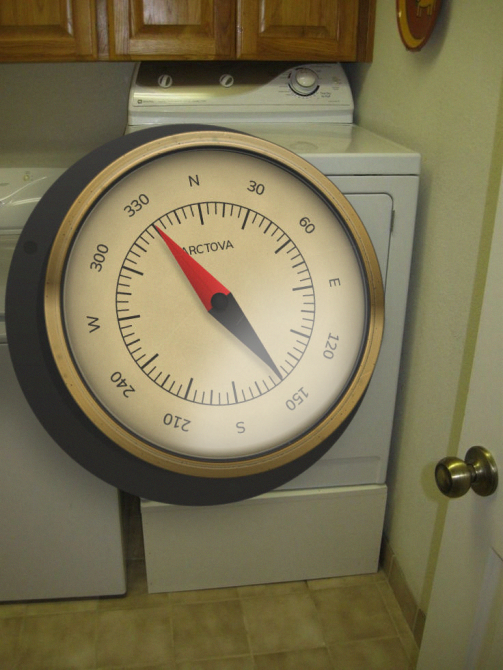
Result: 330 (°)
